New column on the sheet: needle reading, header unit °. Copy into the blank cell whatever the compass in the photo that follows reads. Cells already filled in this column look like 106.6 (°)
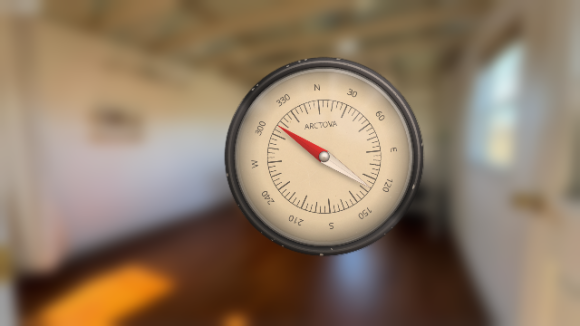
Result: 310 (°)
